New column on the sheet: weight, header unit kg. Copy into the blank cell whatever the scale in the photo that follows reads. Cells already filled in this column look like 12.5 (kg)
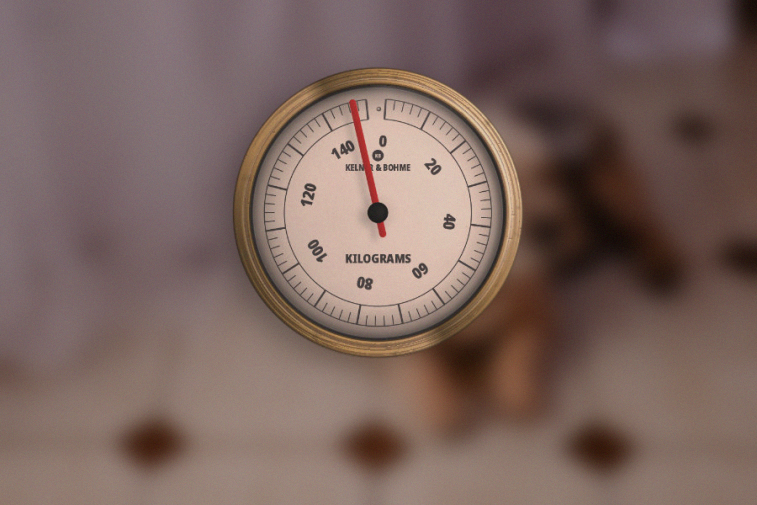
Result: 147 (kg)
